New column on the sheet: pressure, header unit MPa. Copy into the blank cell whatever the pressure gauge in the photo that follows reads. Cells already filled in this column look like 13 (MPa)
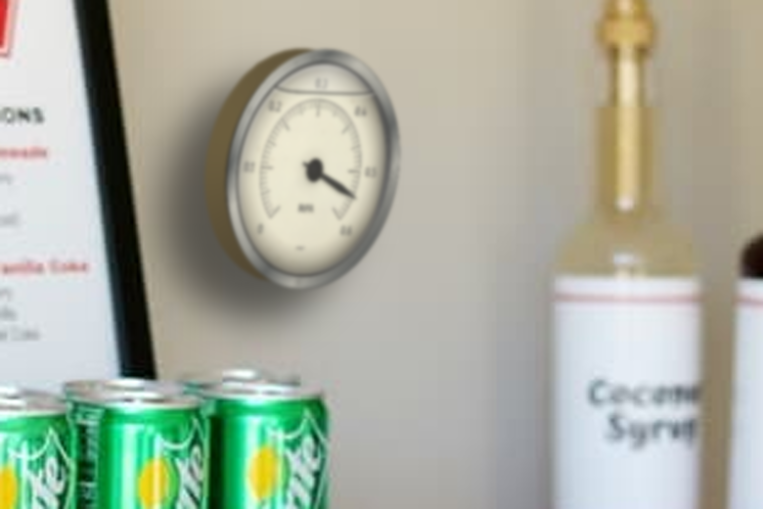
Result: 0.55 (MPa)
